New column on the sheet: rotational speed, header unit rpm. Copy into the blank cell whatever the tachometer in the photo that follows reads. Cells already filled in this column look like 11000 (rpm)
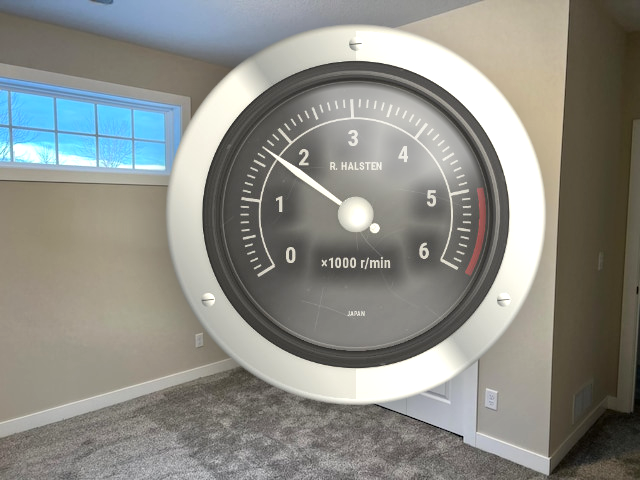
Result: 1700 (rpm)
